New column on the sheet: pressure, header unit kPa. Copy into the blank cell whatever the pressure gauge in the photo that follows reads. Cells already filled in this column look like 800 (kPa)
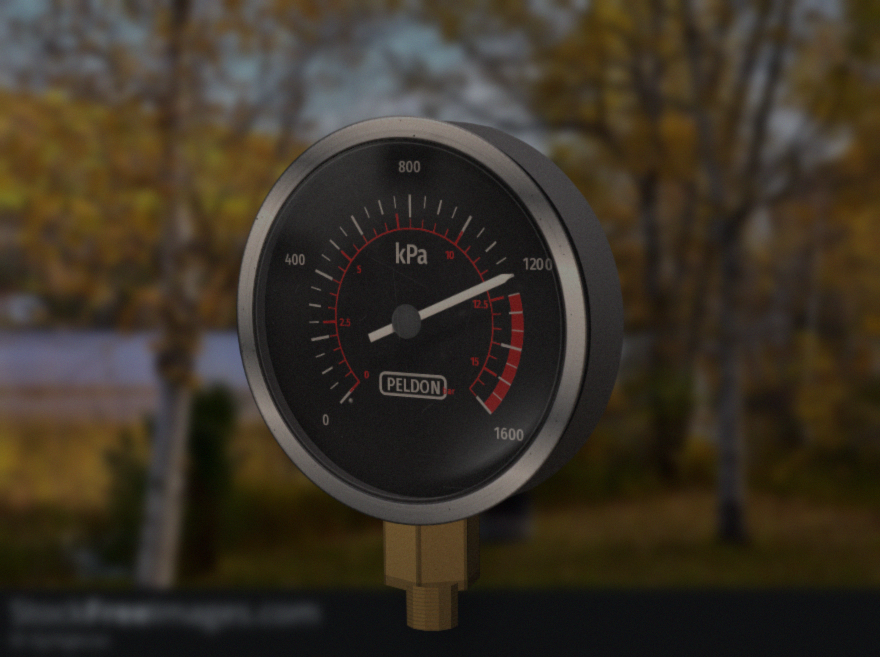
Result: 1200 (kPa)
